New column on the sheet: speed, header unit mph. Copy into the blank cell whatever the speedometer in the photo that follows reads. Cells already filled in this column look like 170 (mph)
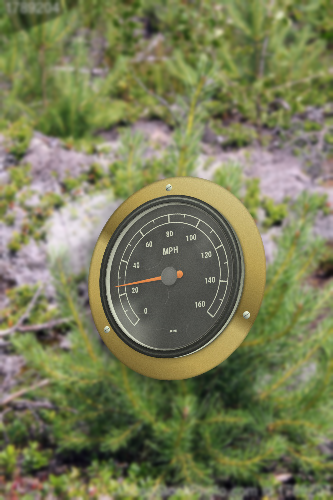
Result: 25 (mph)
